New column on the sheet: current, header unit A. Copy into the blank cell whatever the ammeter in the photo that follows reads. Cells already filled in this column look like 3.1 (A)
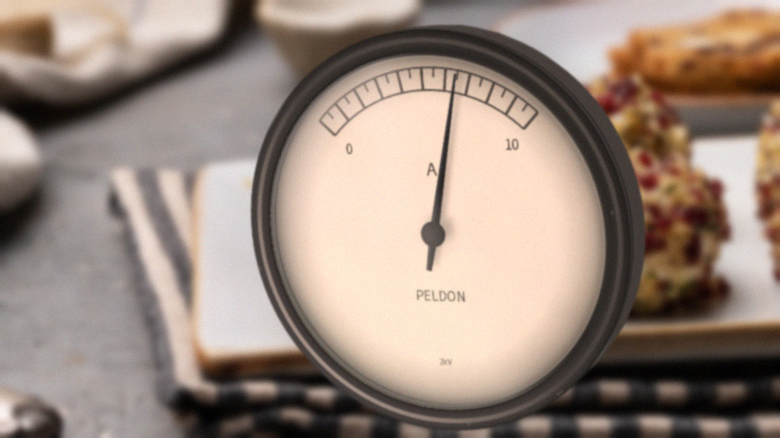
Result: 6.5 (A)
